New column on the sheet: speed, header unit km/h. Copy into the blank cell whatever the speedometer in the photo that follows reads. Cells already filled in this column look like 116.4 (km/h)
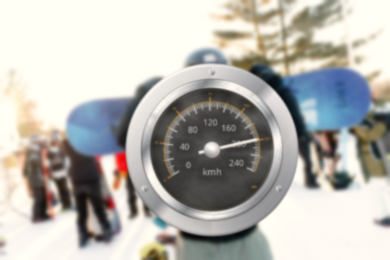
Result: 200 (km/h)
